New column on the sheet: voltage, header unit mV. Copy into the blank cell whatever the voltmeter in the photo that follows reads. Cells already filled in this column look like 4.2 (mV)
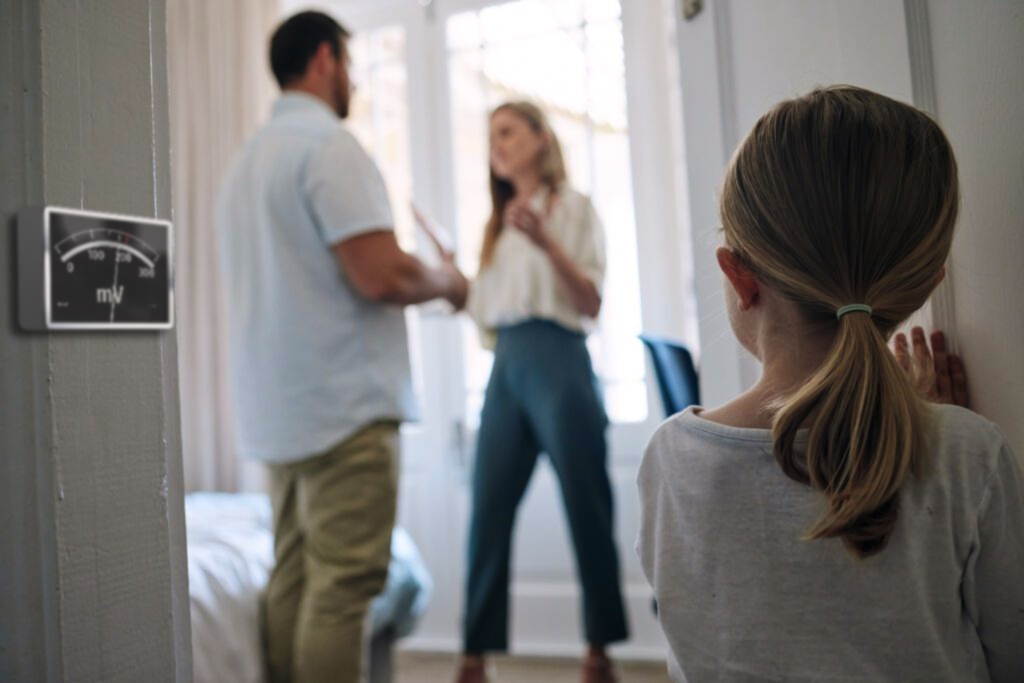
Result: 175 (mV)
